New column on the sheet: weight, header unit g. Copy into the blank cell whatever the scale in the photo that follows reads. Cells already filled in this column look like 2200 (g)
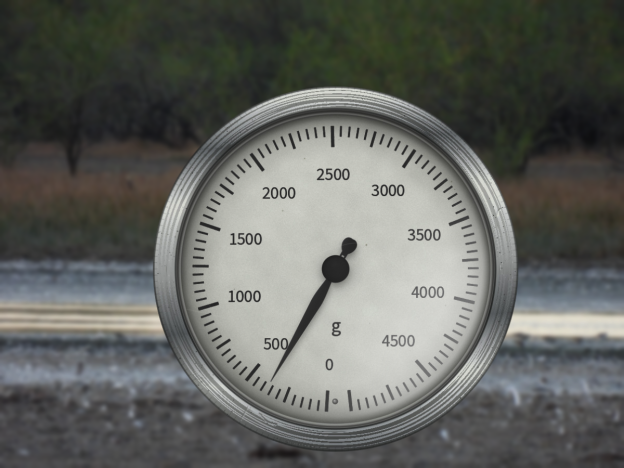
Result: 375 (g)
